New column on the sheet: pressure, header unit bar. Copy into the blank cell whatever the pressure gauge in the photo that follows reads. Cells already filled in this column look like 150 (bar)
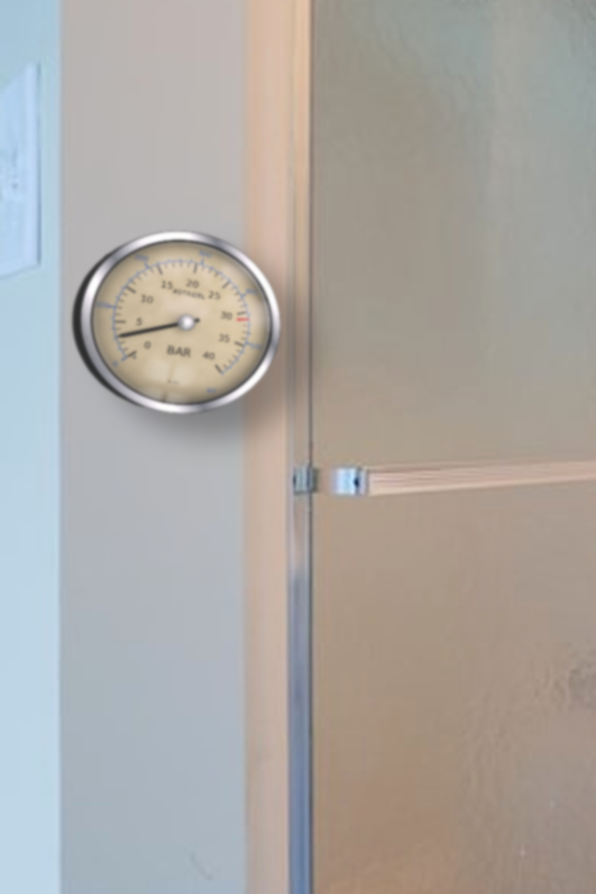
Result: 3 (bar)
